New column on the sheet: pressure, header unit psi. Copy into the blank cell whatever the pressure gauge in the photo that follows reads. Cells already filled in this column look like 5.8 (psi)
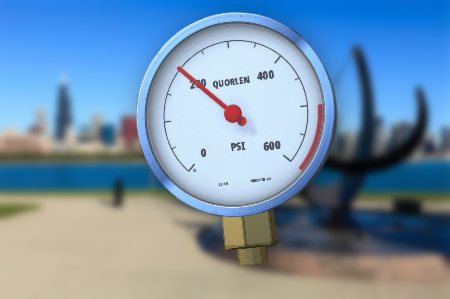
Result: 200 (psi)
